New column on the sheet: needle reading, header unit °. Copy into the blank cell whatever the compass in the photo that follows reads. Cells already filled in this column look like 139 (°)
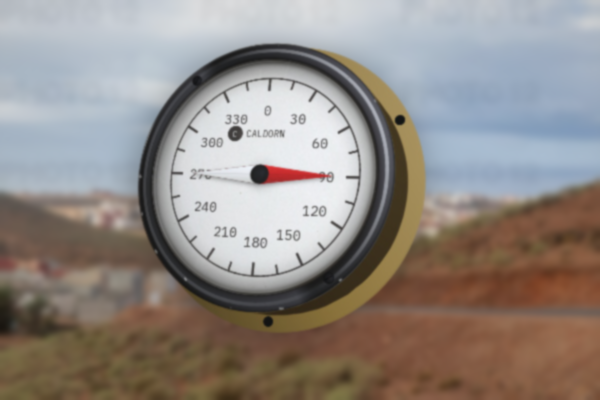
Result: 90 (°)
